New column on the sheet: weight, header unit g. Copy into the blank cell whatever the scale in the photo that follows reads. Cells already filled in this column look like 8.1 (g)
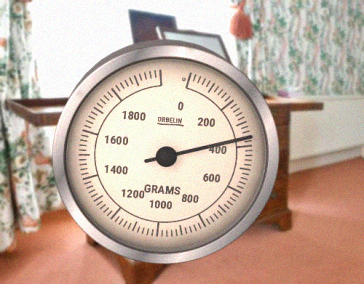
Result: 360 (g)
